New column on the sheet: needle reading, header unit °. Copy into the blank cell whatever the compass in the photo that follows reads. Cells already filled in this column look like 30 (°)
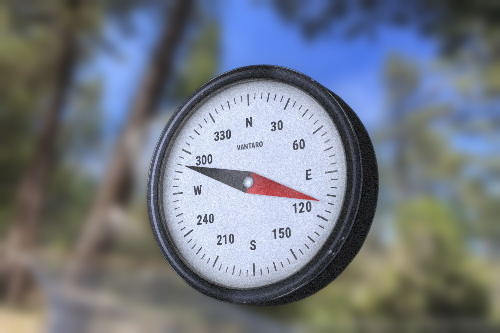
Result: 110 (°)
